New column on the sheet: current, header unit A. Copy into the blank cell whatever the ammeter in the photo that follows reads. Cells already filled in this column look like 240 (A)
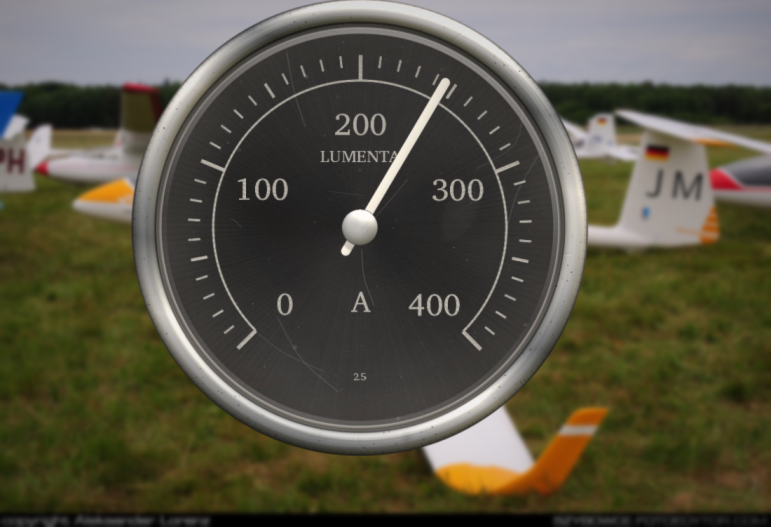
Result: 245 (A)
